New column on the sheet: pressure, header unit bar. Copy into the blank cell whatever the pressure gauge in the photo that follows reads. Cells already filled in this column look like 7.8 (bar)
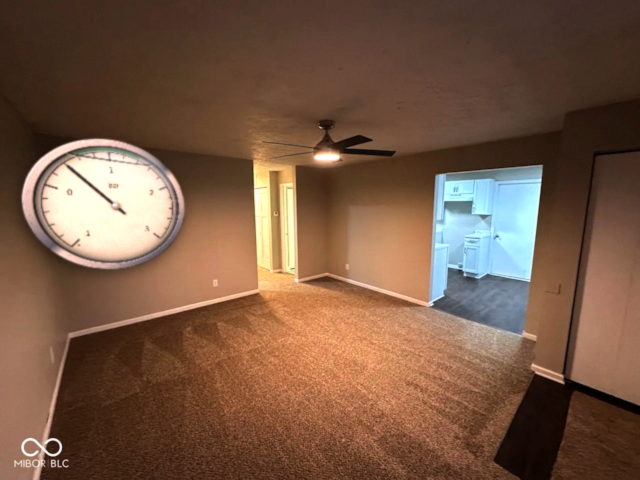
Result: 0.4 (bar)
